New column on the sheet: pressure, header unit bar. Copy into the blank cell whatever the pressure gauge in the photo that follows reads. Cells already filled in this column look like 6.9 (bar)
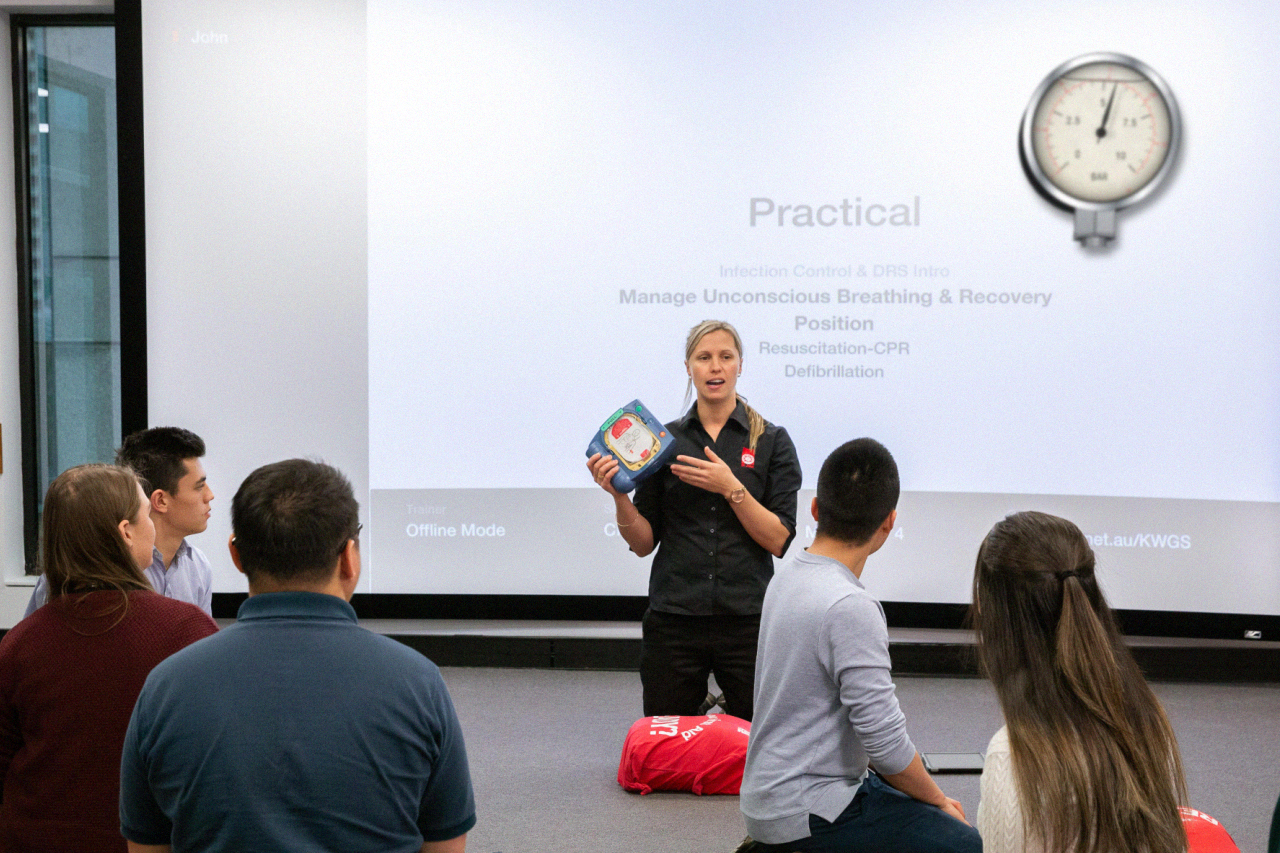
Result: 5.5 (bar)
